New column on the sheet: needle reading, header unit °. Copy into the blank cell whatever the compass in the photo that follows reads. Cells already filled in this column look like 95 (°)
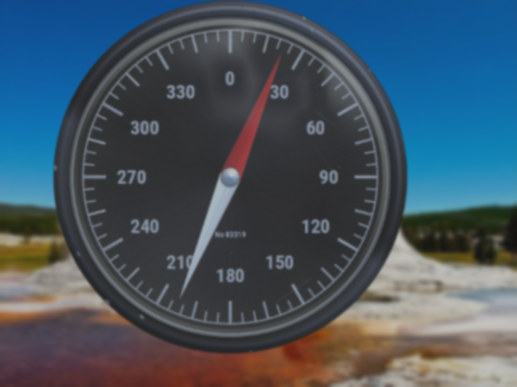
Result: 22.5 (°)
